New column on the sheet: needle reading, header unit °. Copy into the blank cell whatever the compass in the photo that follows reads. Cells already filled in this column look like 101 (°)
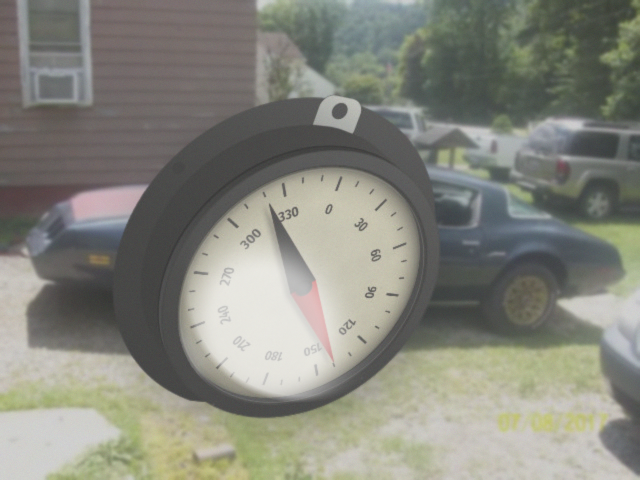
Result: 140 (°)
